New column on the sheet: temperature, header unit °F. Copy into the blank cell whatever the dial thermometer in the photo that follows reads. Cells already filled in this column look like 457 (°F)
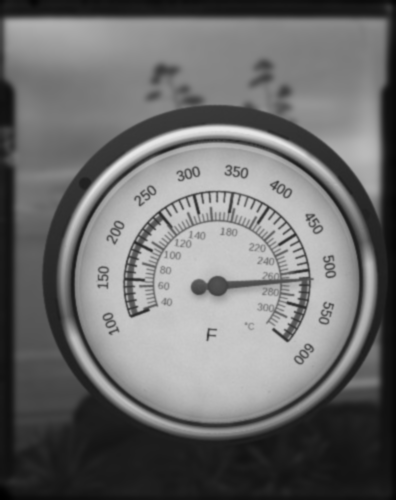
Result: 510 (°F)
